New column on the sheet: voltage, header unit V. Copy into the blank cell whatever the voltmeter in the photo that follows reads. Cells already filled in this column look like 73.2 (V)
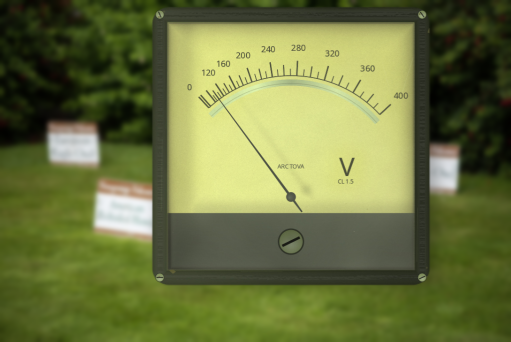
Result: 100 (V)
